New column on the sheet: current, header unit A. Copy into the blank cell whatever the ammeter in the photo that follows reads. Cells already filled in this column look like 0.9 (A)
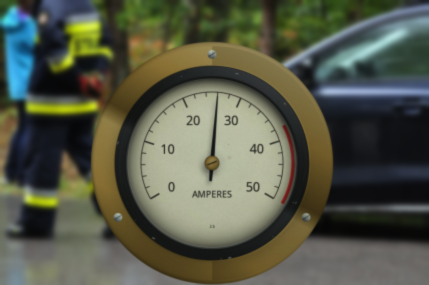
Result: 26 (A)
